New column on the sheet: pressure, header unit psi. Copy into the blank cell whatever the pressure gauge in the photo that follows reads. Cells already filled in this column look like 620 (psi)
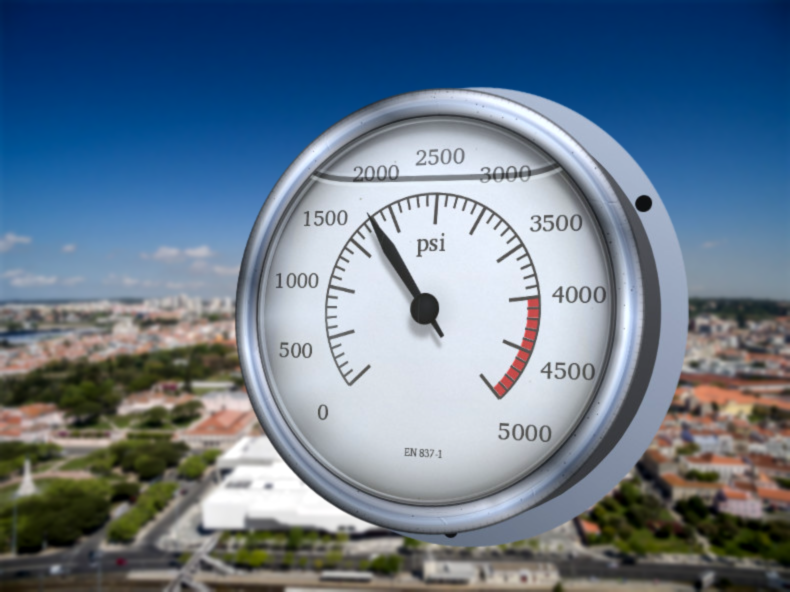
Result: 1800 (psi)
